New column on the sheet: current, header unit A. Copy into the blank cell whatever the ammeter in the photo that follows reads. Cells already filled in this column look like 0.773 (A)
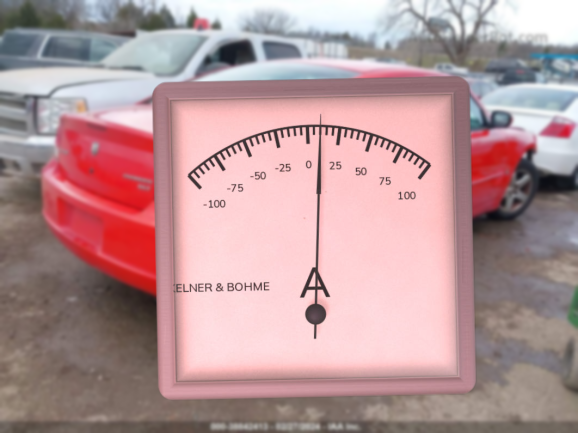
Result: 10 (A)
